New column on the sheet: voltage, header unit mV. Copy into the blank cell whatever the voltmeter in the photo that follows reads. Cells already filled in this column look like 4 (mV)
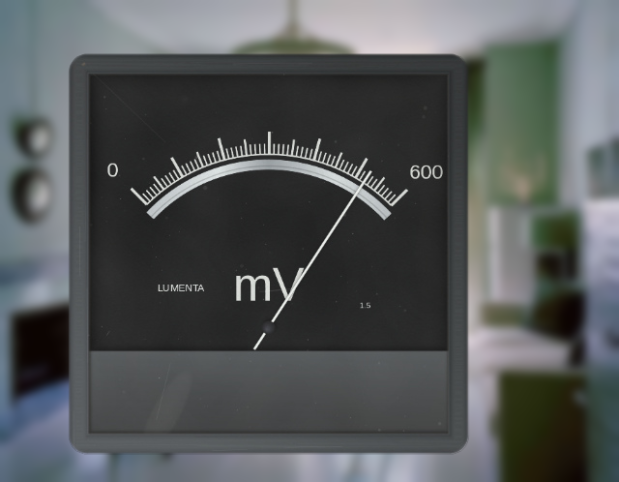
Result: 520 (mV)
